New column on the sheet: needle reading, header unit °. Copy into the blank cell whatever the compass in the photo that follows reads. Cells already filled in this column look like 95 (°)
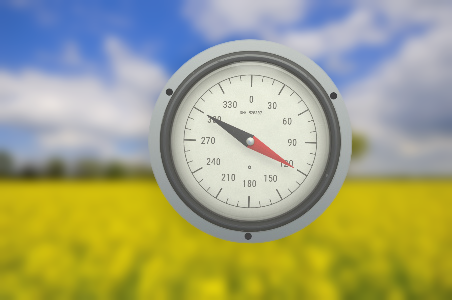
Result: 120 (°)
